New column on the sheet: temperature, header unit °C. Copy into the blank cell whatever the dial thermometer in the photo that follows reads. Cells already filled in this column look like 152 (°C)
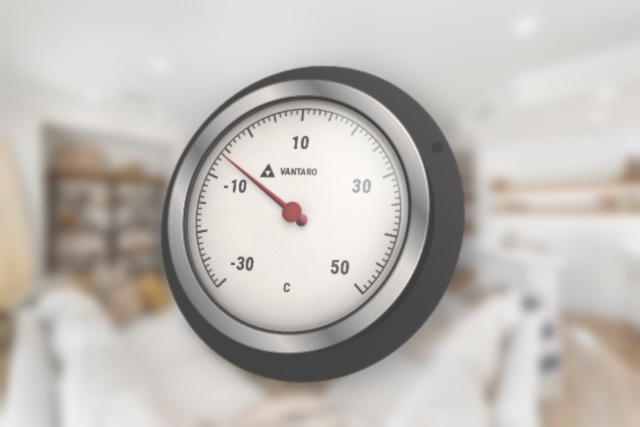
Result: -6 (°C)
